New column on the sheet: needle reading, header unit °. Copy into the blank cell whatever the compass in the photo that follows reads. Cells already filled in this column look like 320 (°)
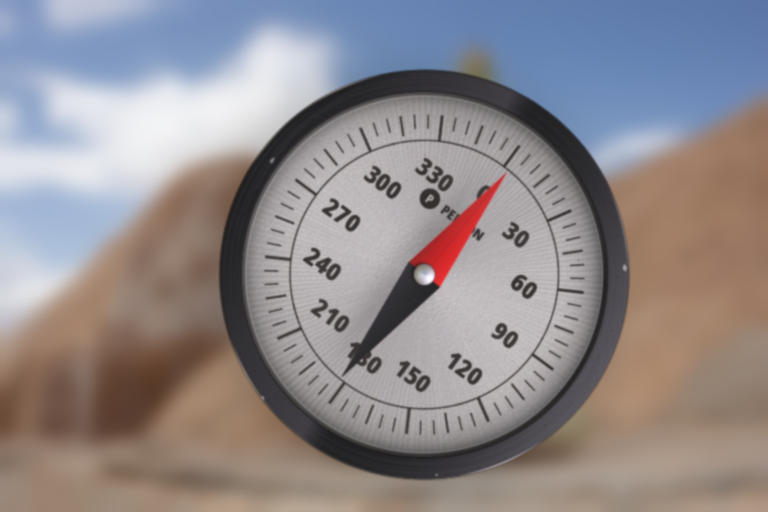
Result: 2.5 (°)
